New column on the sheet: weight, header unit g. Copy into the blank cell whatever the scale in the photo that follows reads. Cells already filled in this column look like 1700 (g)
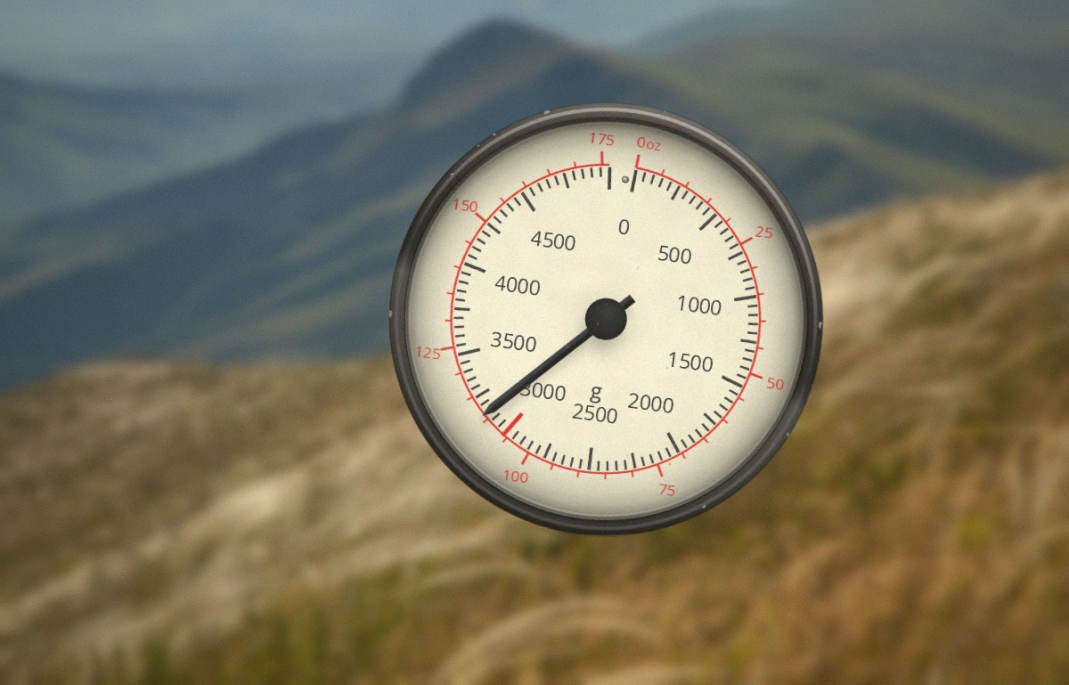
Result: 3150 (g)
